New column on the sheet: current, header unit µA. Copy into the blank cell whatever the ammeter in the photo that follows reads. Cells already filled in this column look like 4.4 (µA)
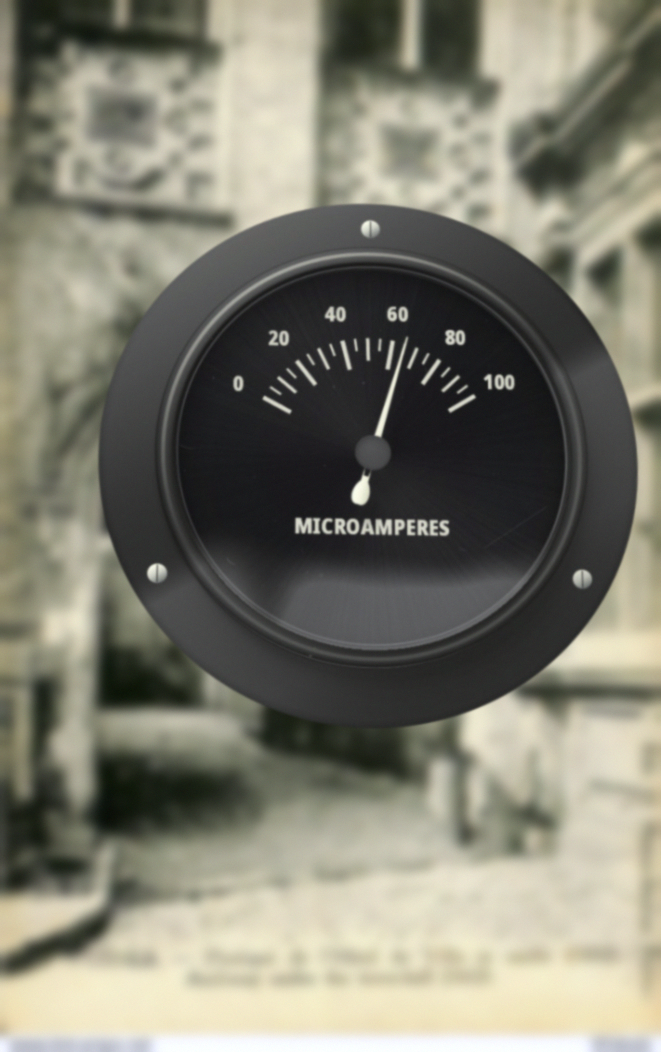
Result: 65 (µA)
